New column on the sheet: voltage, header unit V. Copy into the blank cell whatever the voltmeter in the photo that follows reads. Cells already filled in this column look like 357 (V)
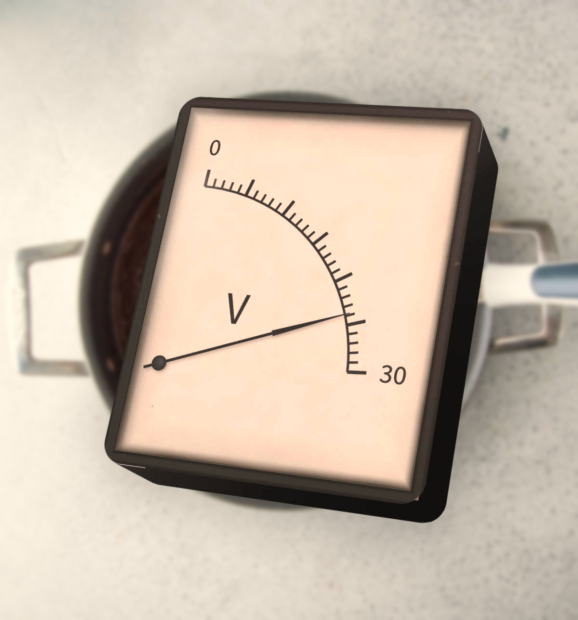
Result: 24 (V)
